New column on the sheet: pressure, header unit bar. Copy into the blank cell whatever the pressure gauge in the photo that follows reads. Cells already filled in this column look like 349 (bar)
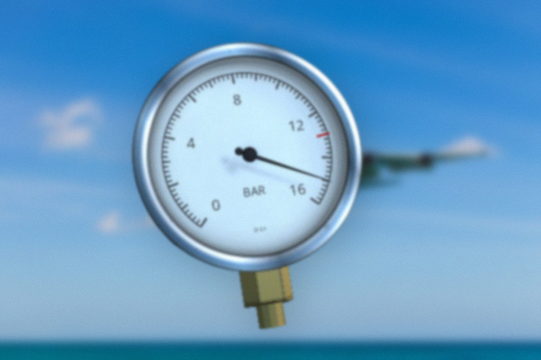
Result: 15 (bar)
